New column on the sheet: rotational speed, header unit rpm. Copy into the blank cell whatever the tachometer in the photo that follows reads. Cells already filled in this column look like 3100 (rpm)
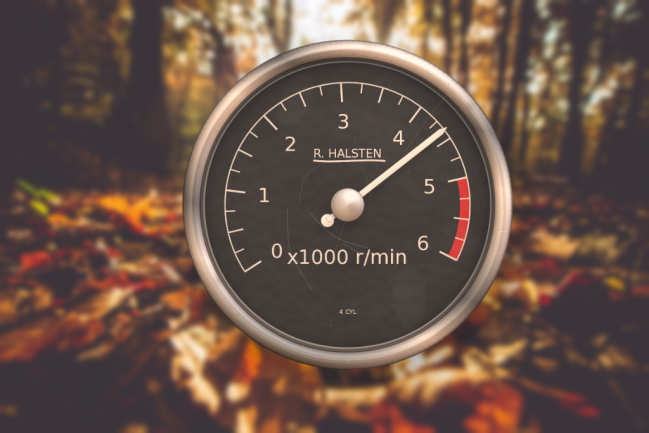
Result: 4375 (rpm)
